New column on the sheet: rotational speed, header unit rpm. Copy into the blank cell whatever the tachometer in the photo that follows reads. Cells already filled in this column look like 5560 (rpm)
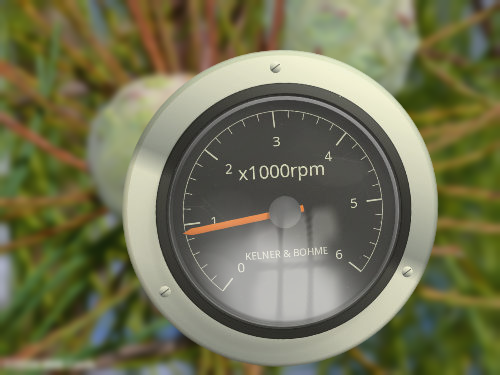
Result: 900 (rpm)
